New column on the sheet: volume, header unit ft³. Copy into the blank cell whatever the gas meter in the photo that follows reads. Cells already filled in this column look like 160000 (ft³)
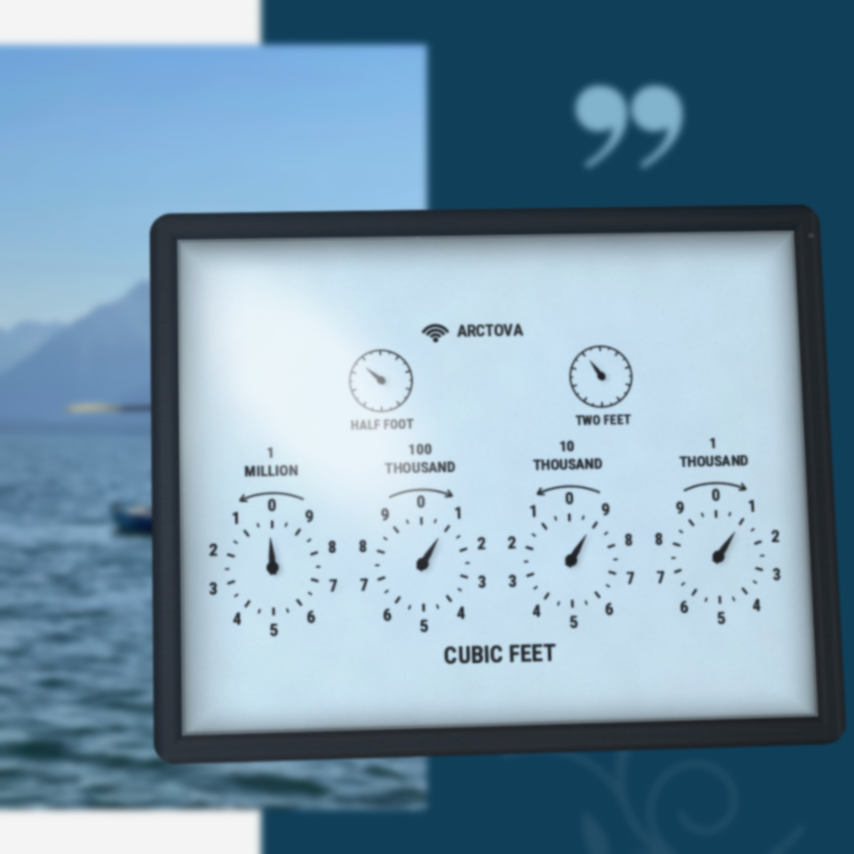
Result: 9100 (ft³)
